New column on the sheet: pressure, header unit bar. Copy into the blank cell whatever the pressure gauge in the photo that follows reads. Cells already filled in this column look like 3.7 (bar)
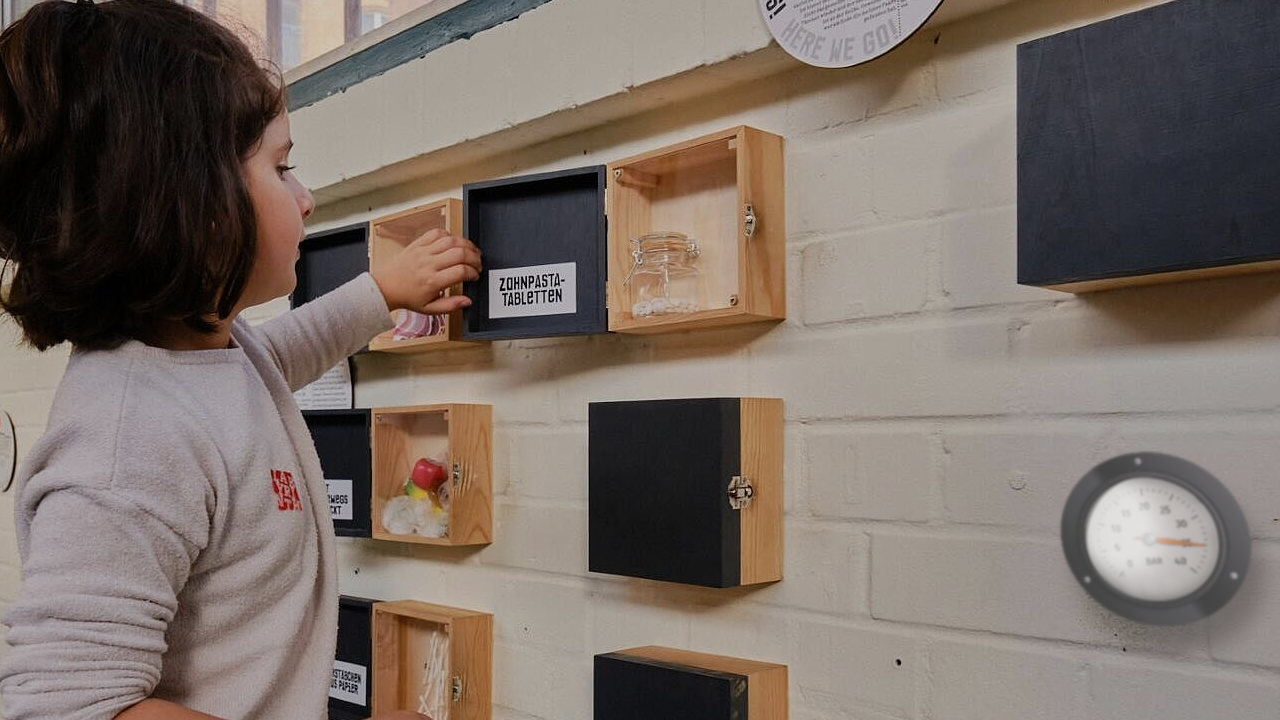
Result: 35 (bar)
